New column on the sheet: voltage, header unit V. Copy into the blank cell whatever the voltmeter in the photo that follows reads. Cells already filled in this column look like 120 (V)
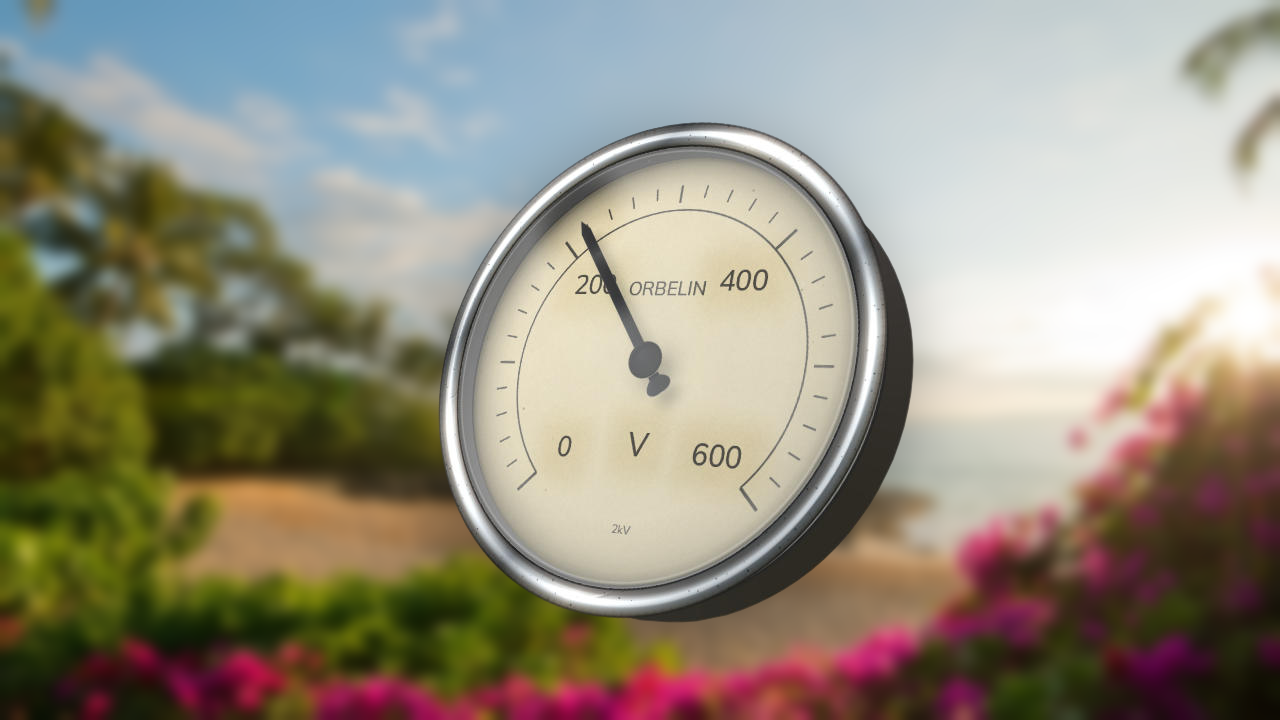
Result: 220 (V)
